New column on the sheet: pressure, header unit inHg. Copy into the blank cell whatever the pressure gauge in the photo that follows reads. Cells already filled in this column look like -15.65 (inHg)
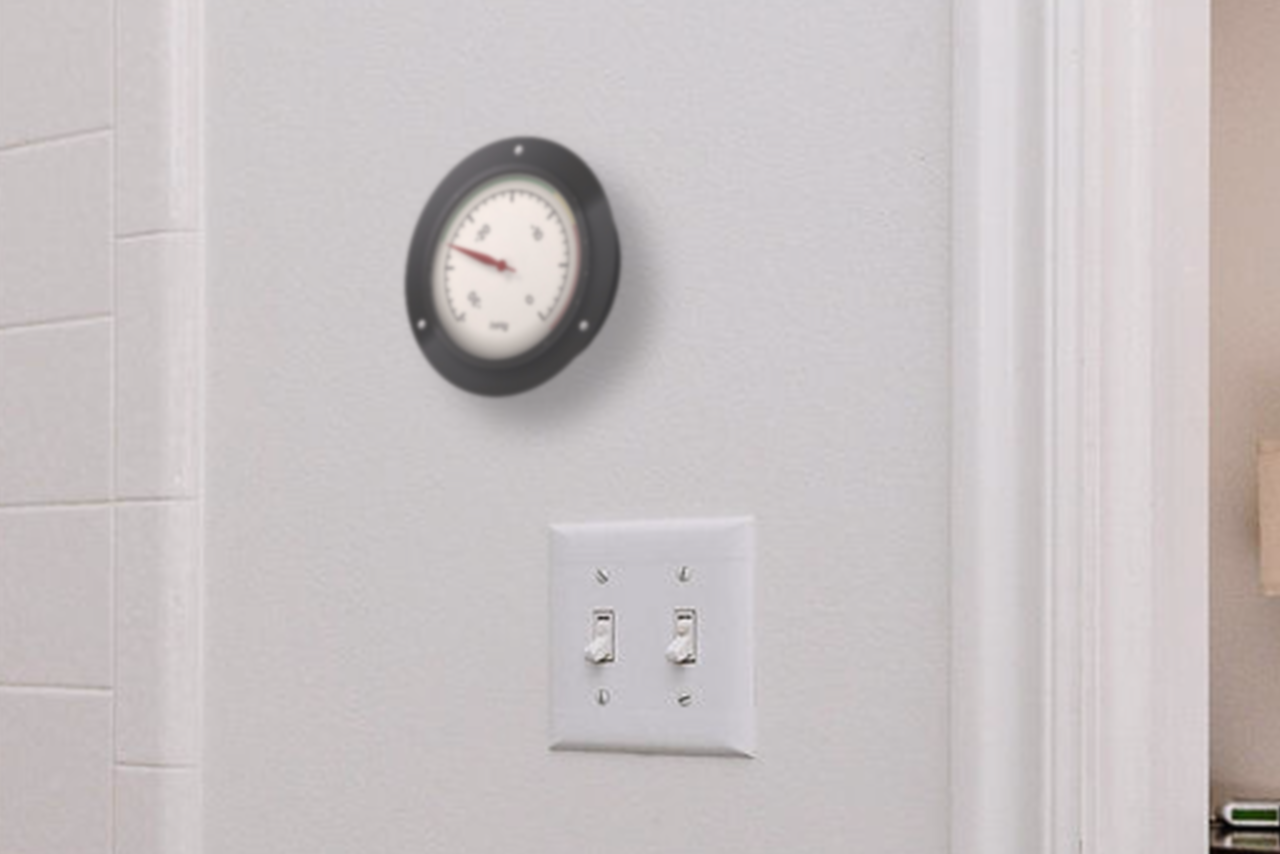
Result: -23 (inHg)
